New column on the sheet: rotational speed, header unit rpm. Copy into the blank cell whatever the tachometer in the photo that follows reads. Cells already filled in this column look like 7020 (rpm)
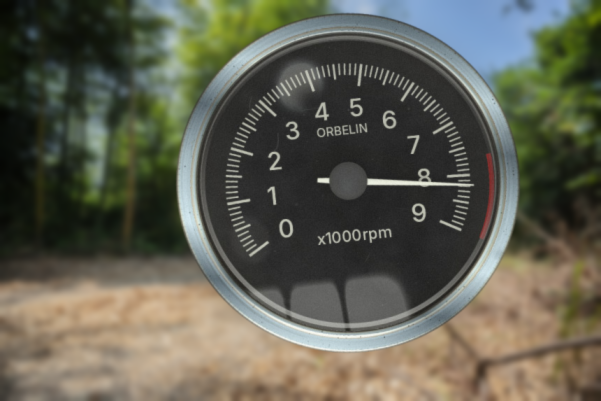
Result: 8200 (rpm)
